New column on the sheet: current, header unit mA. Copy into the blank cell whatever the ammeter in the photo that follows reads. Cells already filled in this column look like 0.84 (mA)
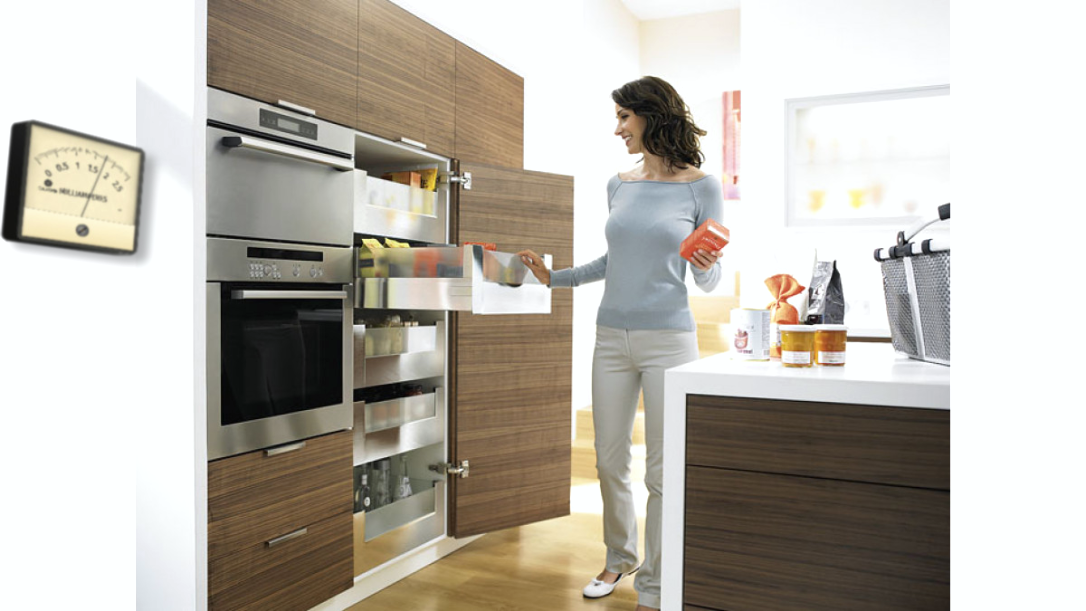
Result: 1.75 (mA)
